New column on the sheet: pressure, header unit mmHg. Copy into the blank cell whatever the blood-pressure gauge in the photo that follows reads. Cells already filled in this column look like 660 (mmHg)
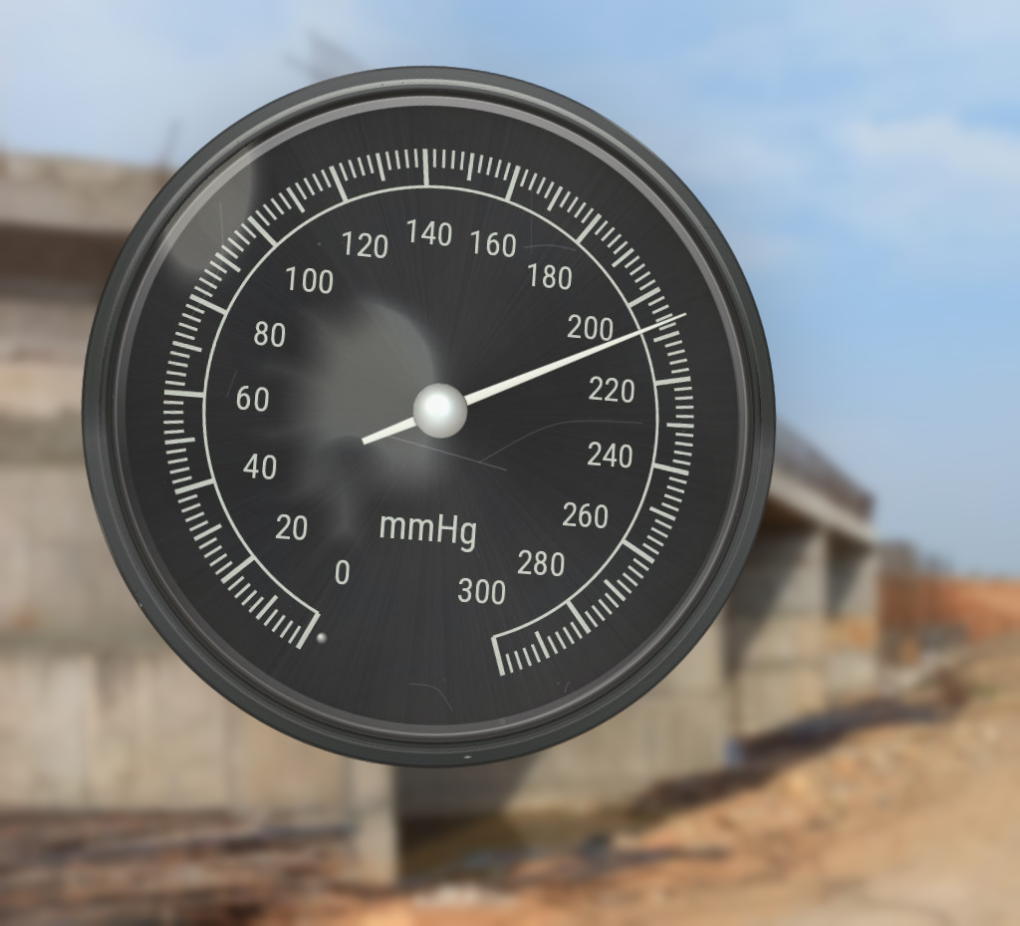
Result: 207 (mmHg)
